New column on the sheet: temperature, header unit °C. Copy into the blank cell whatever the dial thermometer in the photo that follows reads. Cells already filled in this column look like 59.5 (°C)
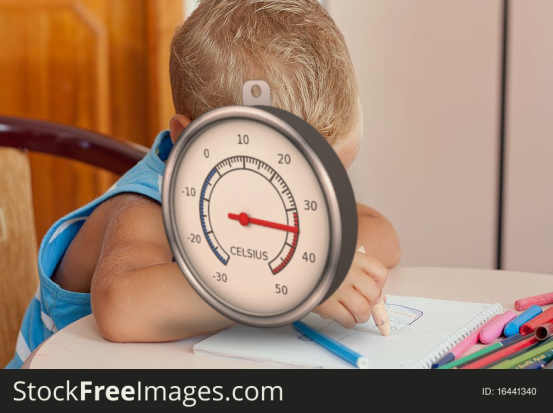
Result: 35 (°C)
